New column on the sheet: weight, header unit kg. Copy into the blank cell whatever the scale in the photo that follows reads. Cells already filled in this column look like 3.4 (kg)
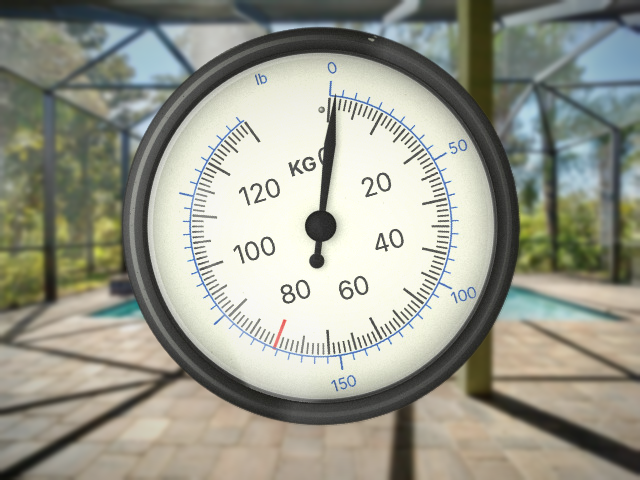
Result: 1 (kg)
